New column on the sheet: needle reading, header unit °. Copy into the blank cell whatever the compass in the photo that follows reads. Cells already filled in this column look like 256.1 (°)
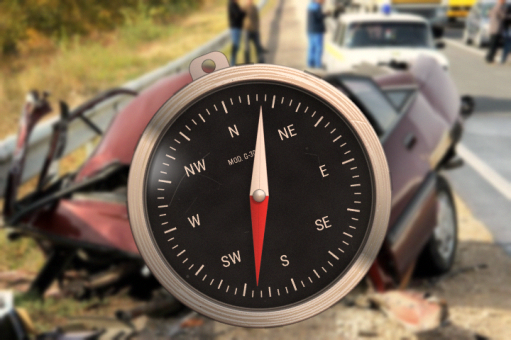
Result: 202.5 (°)
